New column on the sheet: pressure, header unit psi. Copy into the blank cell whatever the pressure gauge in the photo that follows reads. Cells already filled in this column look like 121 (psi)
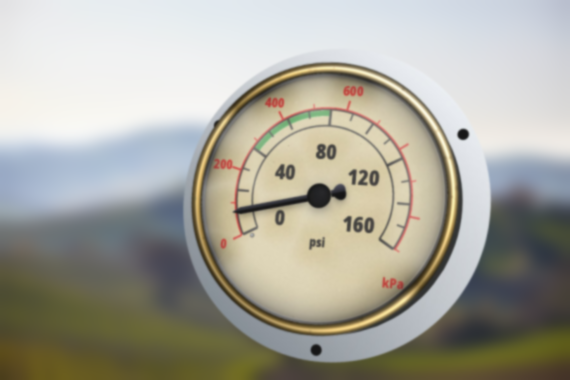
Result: 10 (psi)
